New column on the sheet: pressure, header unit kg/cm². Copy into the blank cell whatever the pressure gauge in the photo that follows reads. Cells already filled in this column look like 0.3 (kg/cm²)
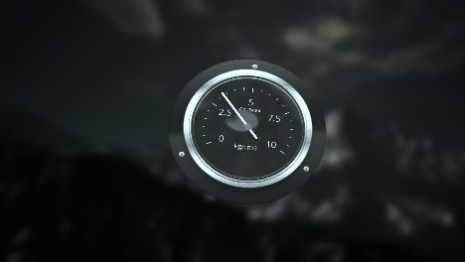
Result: 3.25 (kg/cm²)
